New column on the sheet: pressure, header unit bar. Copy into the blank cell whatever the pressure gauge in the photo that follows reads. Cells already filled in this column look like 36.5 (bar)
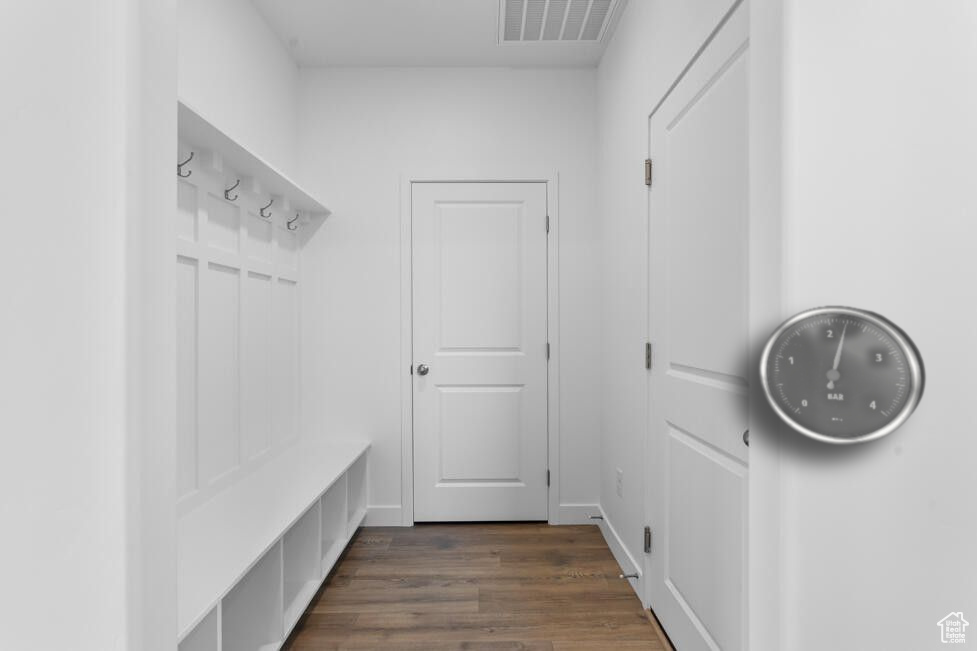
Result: 2.25 (bar)
